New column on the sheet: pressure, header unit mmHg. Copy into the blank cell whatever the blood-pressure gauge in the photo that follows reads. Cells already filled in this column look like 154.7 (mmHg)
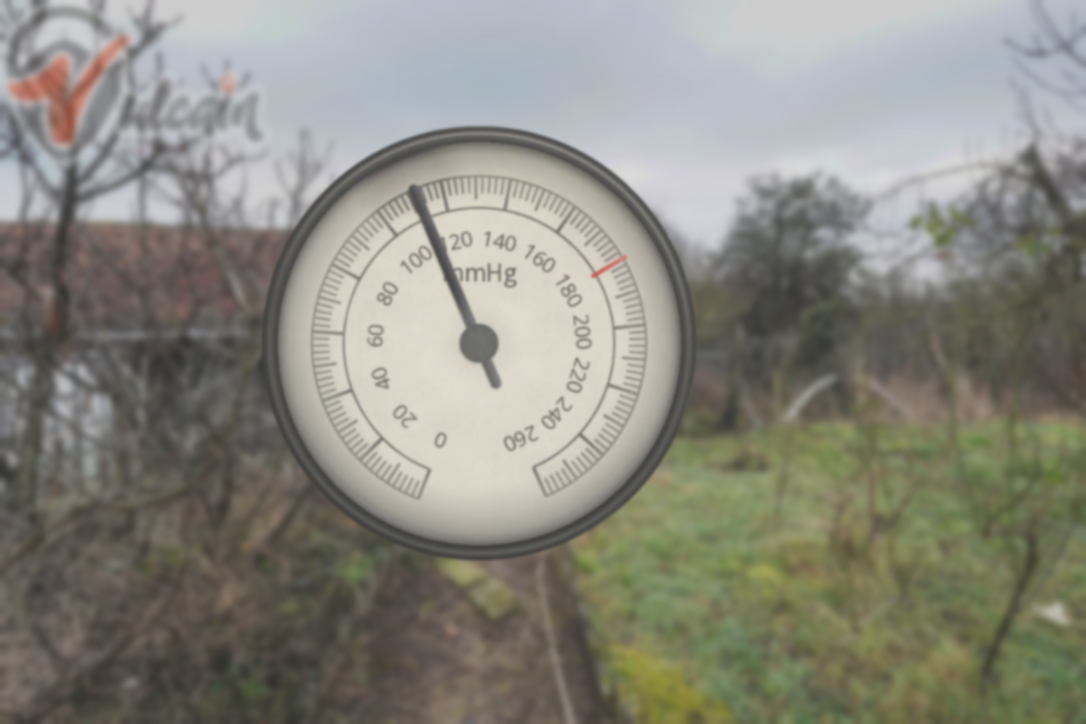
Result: 112 (mmHg)
